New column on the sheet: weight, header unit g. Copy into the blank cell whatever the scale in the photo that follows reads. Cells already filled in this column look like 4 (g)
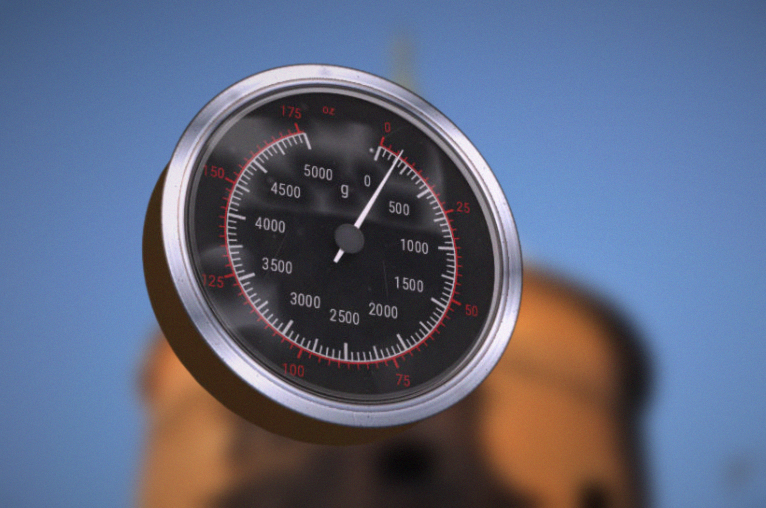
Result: 150 (g)
